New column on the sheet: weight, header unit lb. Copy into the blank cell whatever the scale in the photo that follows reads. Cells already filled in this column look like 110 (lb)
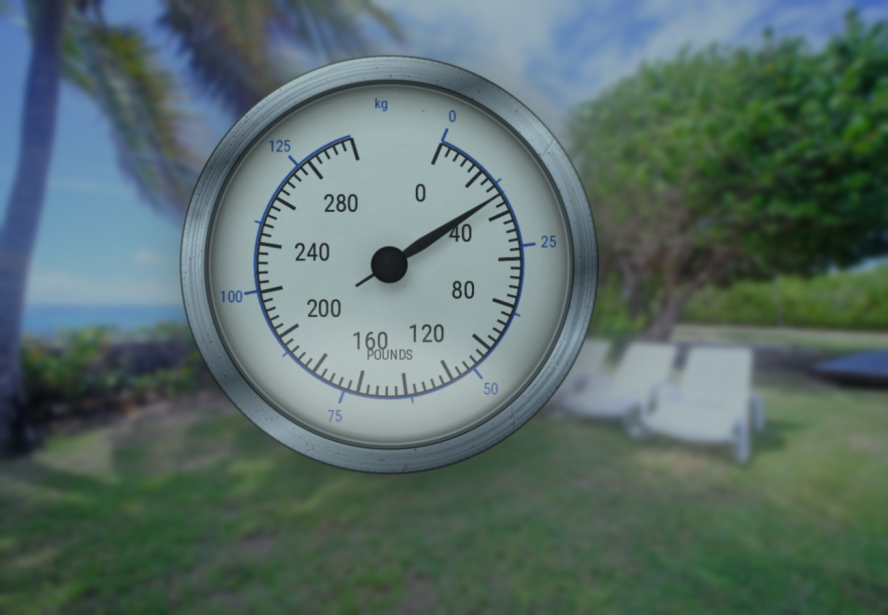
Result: 32 (lb)
